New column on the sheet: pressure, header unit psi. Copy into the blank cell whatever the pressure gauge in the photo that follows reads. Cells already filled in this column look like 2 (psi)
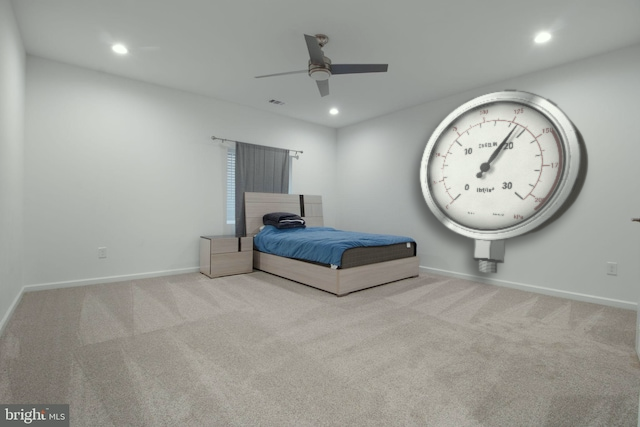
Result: 19 (psi)
